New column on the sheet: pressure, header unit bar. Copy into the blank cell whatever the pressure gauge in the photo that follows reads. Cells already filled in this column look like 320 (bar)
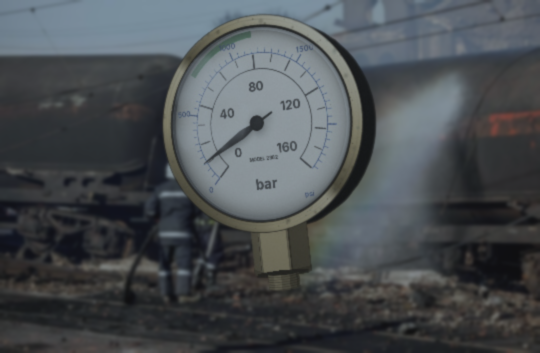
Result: 10 (bar)
